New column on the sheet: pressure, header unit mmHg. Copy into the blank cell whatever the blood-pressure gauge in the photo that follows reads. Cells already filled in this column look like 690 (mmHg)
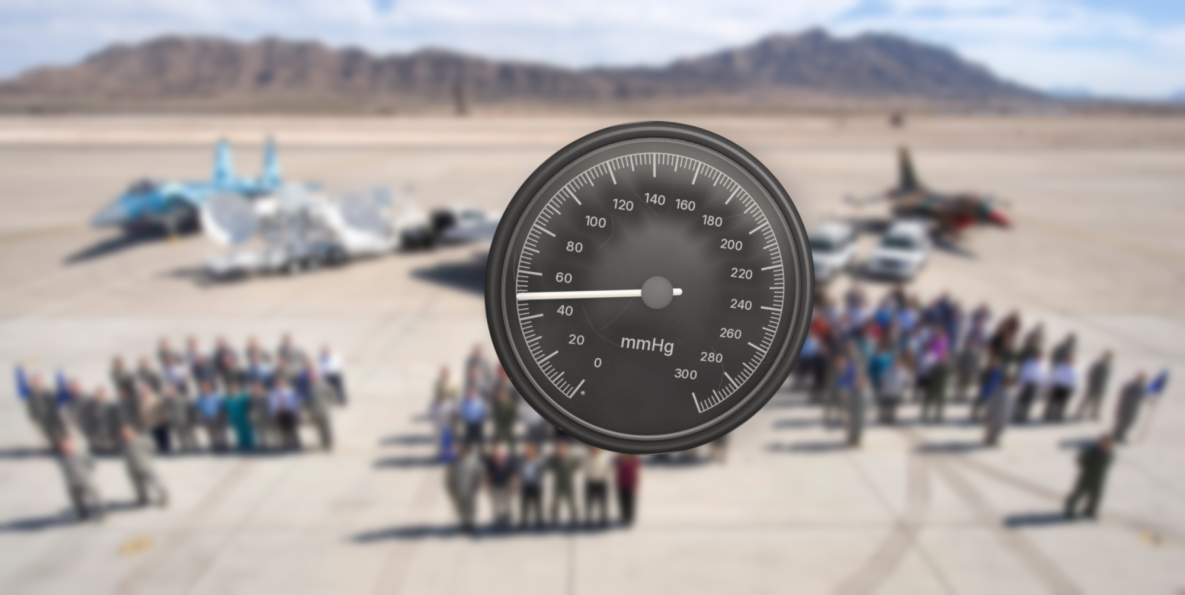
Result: 50 (mmHg)
